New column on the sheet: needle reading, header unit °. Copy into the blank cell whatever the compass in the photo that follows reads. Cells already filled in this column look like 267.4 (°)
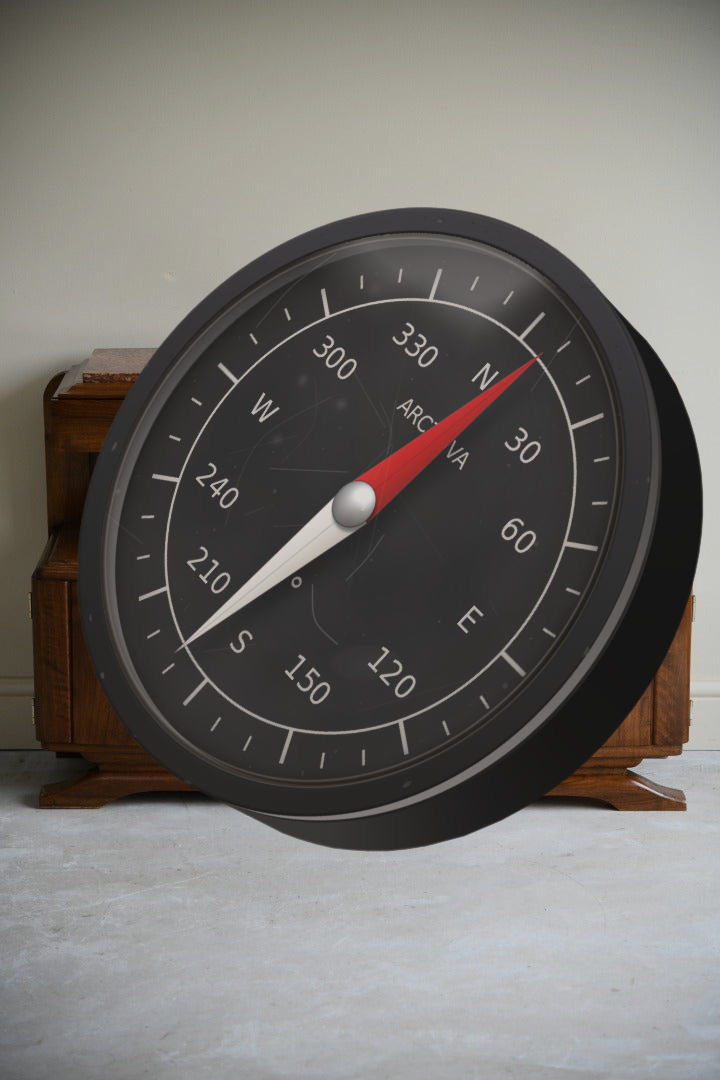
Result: 10 (°)
